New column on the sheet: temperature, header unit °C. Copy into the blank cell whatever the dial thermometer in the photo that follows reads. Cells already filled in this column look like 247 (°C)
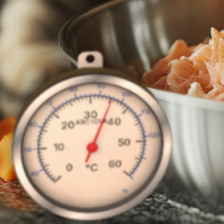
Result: 35 (°C)
